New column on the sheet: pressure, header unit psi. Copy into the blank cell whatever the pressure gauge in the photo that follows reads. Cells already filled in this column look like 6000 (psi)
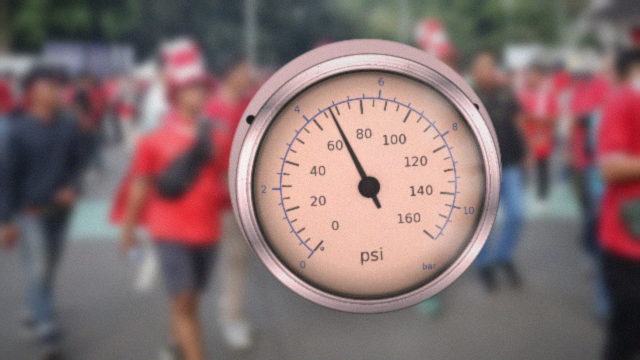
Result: 67.5 (psi)
